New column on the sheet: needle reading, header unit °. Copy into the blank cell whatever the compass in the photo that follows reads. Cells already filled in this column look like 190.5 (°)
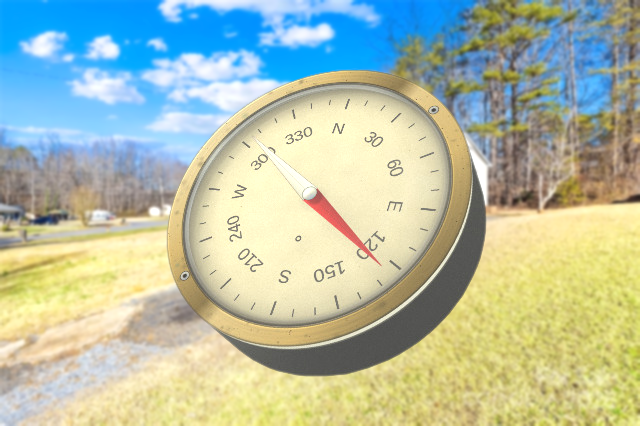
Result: 125 (°)
